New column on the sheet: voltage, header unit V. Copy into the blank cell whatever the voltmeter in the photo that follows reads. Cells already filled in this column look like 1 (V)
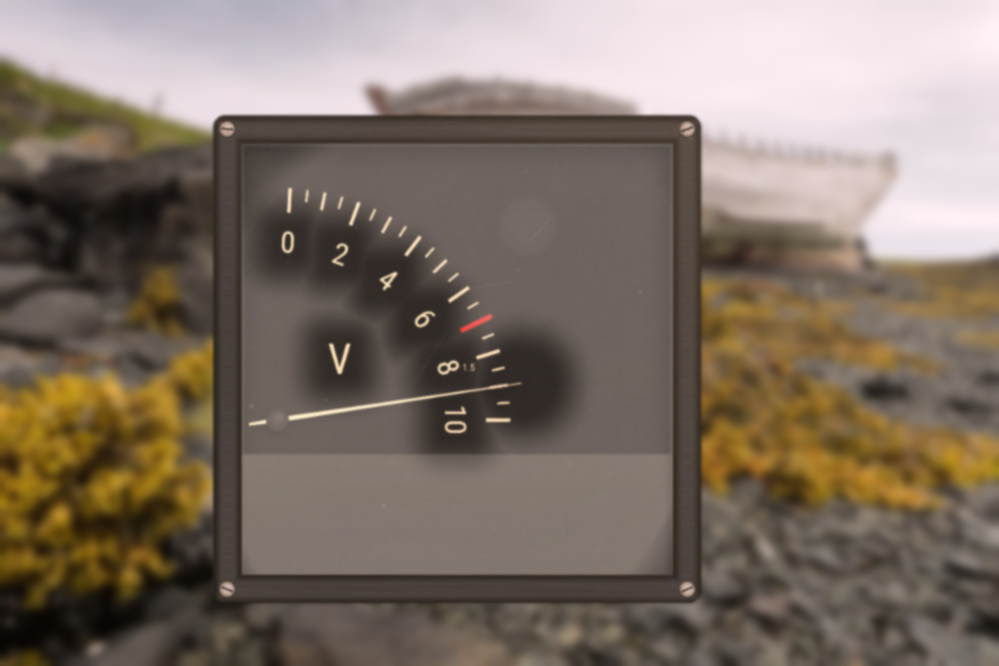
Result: 9 (V)
